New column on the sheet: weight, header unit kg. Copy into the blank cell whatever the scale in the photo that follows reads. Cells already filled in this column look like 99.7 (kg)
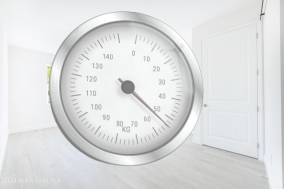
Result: 54 (kg)
